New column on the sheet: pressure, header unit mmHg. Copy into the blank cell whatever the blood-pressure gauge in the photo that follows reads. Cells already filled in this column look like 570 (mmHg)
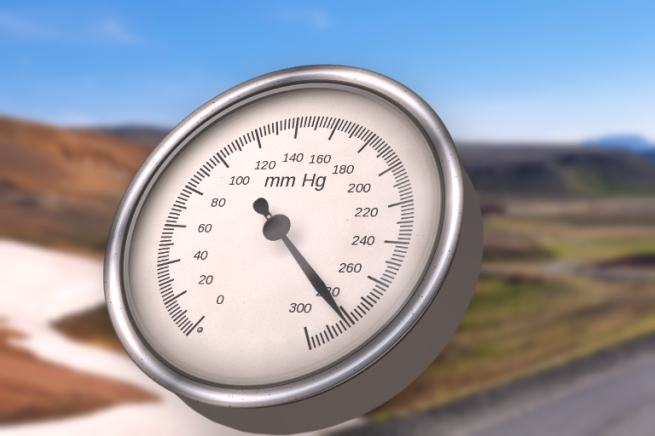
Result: 282 (mmHg)
